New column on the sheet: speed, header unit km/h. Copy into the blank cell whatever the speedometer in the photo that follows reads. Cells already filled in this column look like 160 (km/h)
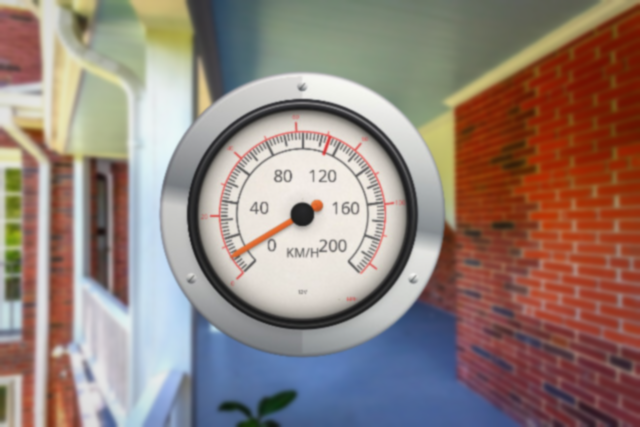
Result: 10 (km/h)
